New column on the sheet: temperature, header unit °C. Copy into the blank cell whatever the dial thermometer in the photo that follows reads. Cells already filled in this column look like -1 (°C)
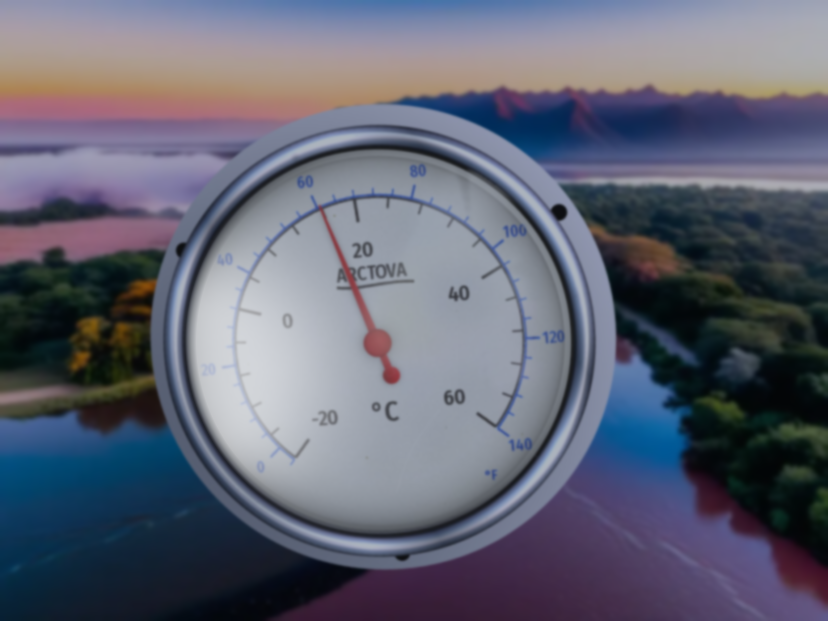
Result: 16 (°C)
